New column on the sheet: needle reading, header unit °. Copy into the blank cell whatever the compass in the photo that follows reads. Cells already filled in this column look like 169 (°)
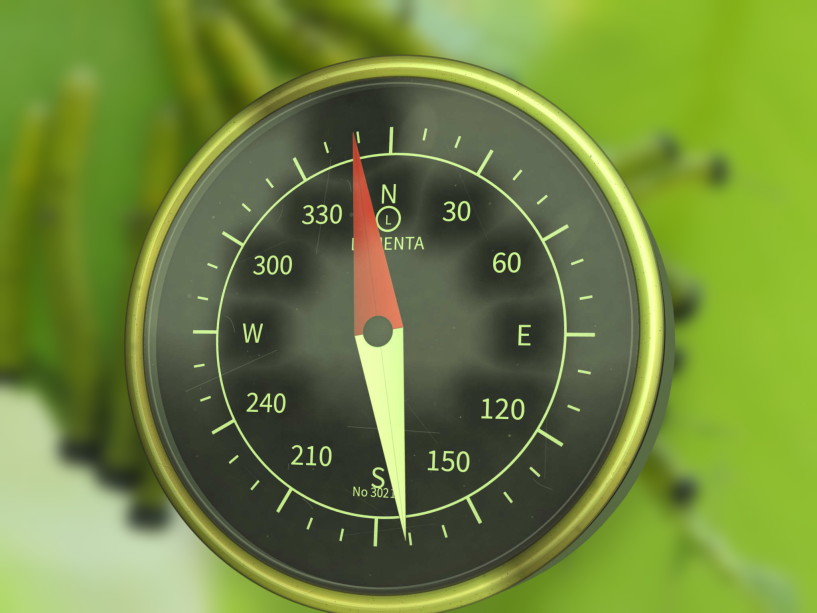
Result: 350 (°)
